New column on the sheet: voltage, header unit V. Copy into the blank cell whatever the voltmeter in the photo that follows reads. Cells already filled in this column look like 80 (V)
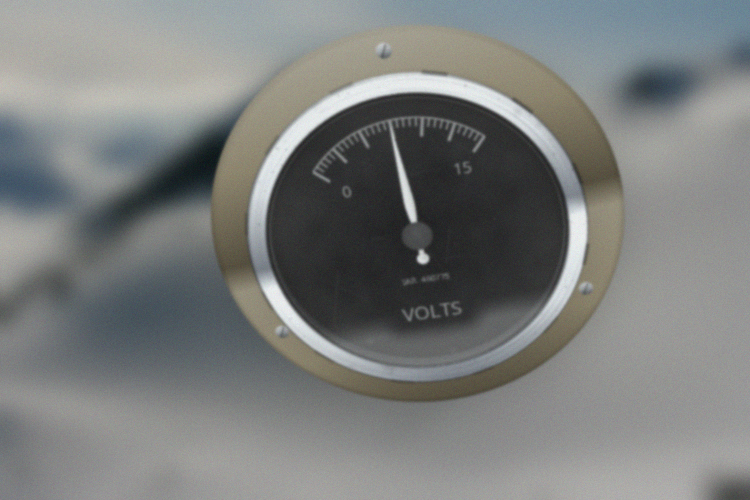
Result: 7.5 (V)
